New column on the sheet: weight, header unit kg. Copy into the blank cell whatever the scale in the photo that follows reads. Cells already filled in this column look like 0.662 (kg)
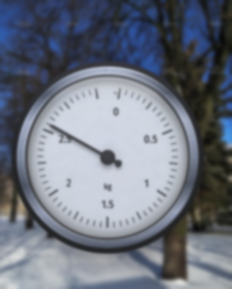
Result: 2.55 (kg)
